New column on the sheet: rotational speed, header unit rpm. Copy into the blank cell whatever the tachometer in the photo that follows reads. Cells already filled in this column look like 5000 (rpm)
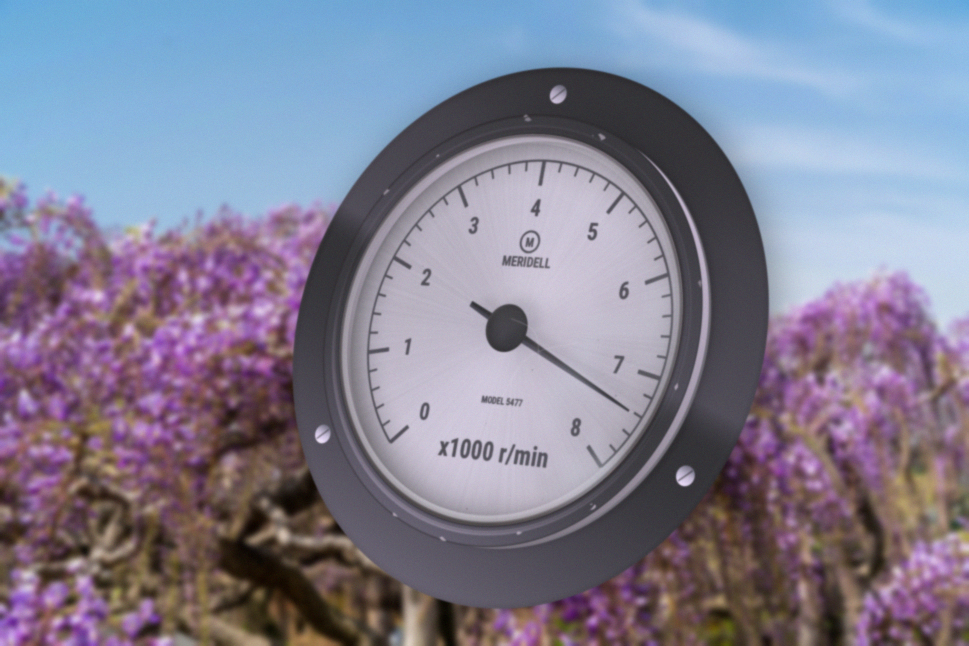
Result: 7400 (rpm)
